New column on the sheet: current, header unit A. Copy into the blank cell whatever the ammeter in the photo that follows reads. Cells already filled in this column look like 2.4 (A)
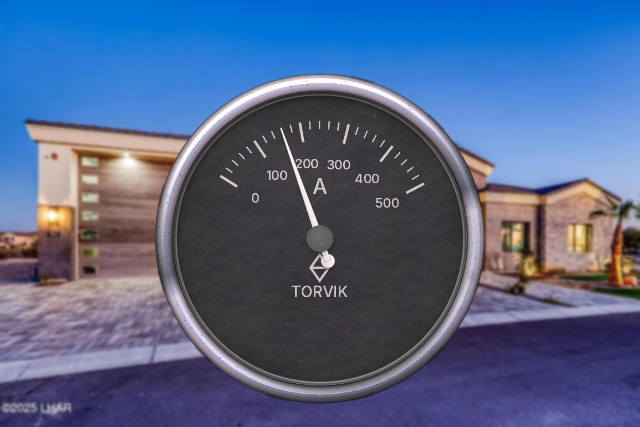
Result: 160 (A)
